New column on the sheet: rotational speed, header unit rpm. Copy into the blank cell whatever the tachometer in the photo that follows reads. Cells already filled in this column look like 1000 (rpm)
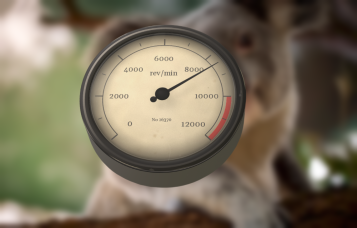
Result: 8500 (rpm)
